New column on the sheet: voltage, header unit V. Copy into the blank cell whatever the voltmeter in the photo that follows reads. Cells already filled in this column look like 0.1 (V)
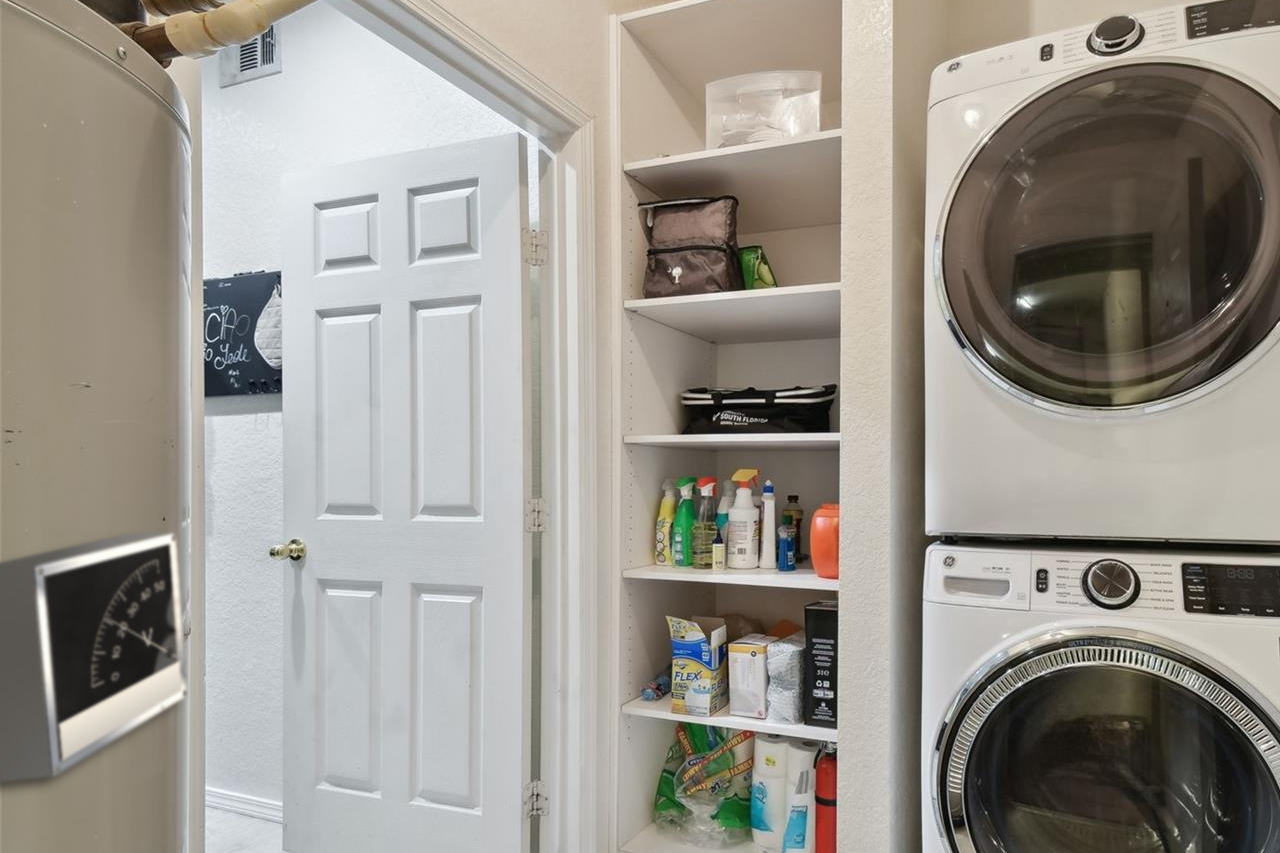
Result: 20 (V)
